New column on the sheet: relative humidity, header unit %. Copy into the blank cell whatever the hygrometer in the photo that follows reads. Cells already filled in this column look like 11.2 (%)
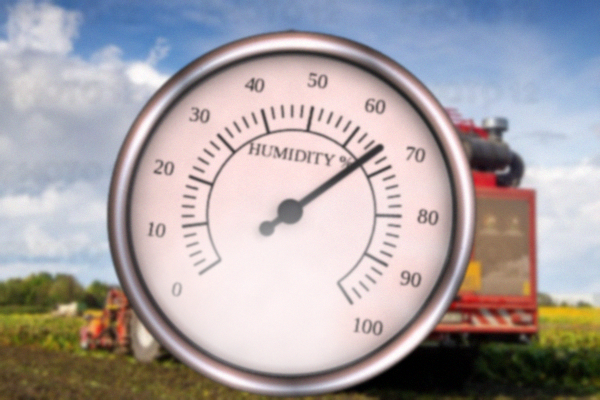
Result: 66 (%)
